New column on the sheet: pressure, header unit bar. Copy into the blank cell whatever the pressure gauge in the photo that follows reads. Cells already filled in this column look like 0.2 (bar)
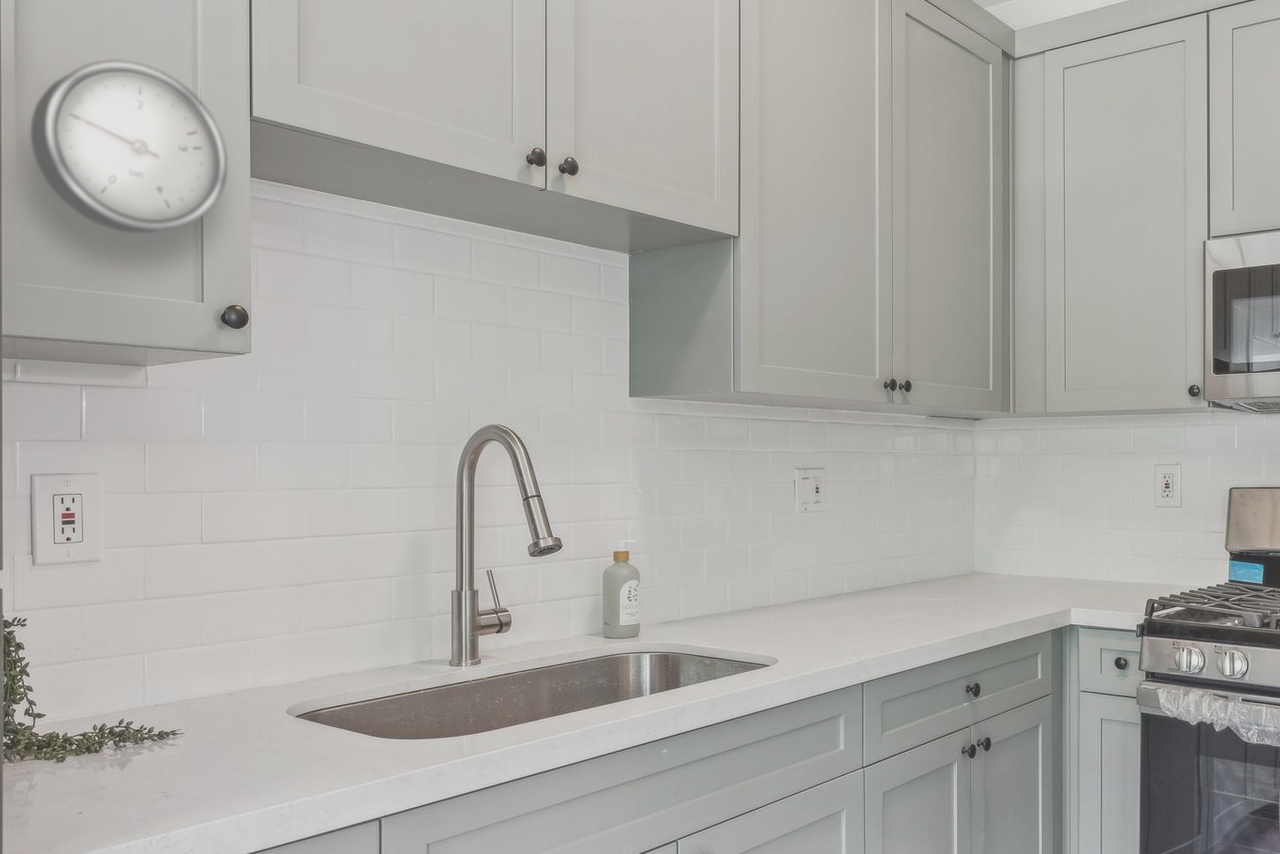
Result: 1 (bar)
